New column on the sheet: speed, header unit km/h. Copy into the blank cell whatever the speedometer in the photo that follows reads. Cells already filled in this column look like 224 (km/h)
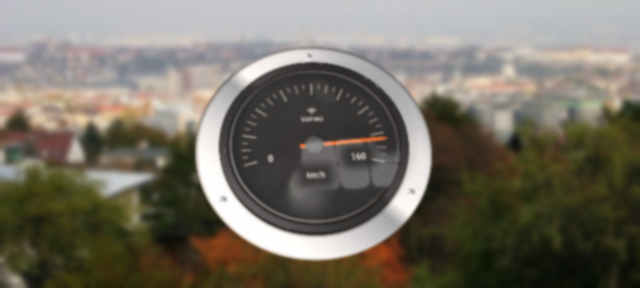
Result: 145 (km/h)
